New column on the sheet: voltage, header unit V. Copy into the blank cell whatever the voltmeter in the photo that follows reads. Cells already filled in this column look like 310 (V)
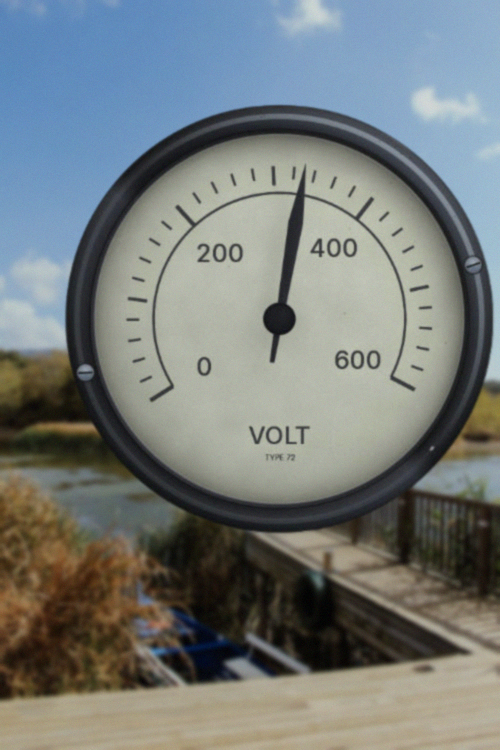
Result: 330 (V)
